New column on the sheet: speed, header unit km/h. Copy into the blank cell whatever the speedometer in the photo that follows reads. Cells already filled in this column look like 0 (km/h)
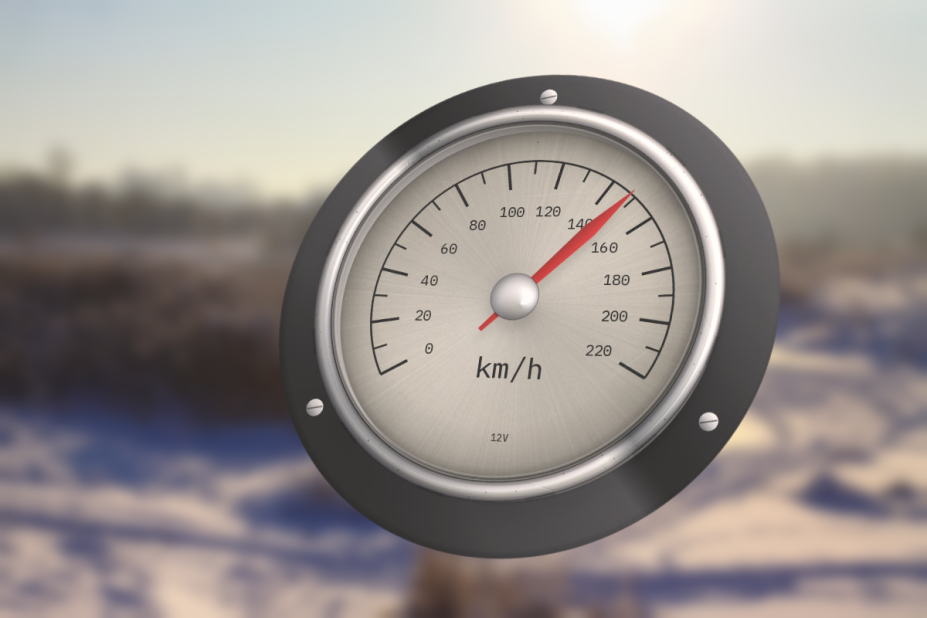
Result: 150 (km/h)
